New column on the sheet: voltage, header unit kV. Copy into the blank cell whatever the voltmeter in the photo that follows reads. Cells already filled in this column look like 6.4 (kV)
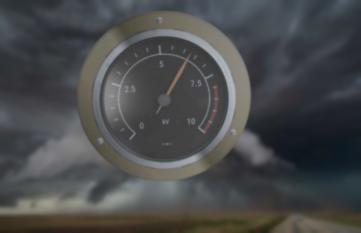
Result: 6.25 (kV)
